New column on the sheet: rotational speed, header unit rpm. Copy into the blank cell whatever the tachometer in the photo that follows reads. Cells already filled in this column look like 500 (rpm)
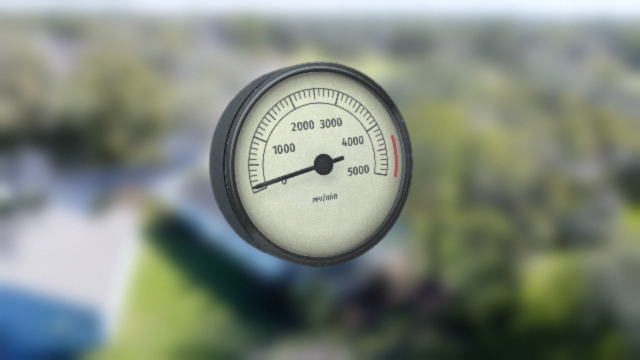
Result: 100 (rpm)
